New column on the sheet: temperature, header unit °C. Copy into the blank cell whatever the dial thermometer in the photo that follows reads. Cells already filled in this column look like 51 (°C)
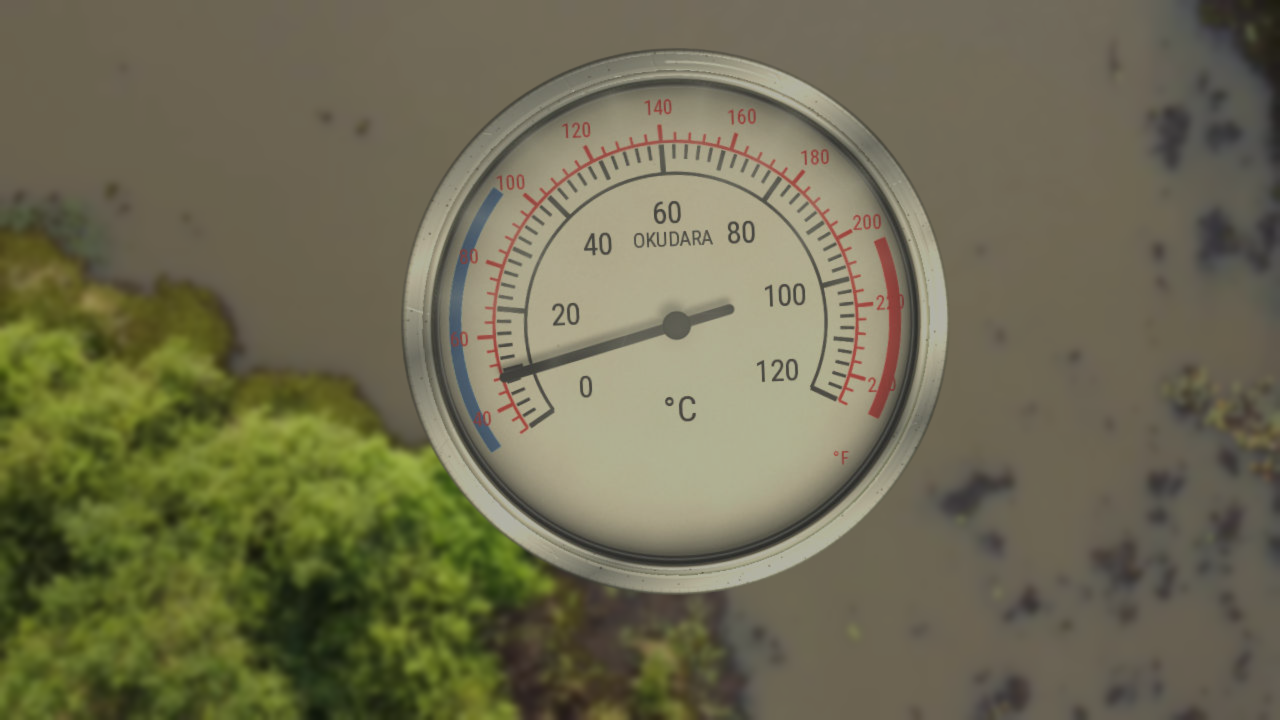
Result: 9 (°C)
